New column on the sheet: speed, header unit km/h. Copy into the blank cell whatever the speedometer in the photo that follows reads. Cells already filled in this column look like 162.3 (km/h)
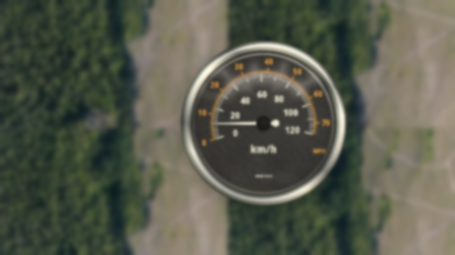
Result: 10 (km/h)
